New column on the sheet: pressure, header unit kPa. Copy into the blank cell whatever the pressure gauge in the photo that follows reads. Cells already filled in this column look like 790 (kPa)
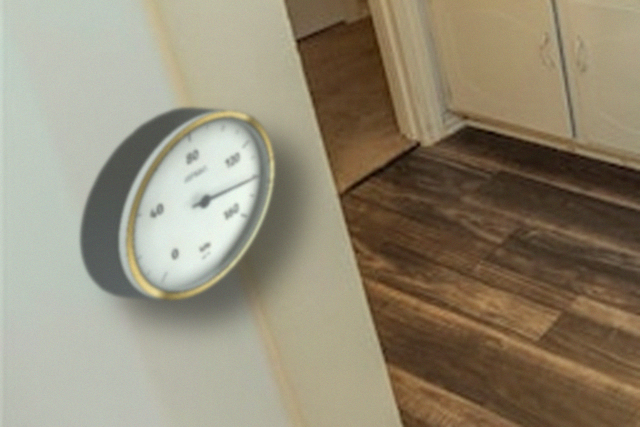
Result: 140 (kPa)
